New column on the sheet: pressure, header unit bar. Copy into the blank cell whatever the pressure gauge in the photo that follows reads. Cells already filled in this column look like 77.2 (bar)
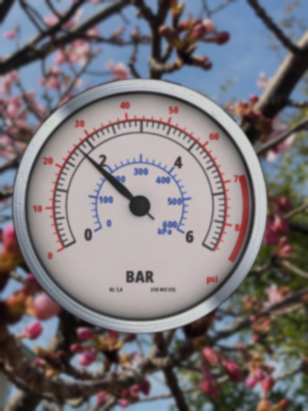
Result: 1.8 (bar)
